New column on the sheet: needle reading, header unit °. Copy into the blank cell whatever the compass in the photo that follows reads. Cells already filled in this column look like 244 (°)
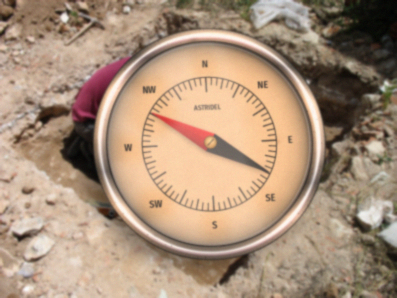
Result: 300 (°)
